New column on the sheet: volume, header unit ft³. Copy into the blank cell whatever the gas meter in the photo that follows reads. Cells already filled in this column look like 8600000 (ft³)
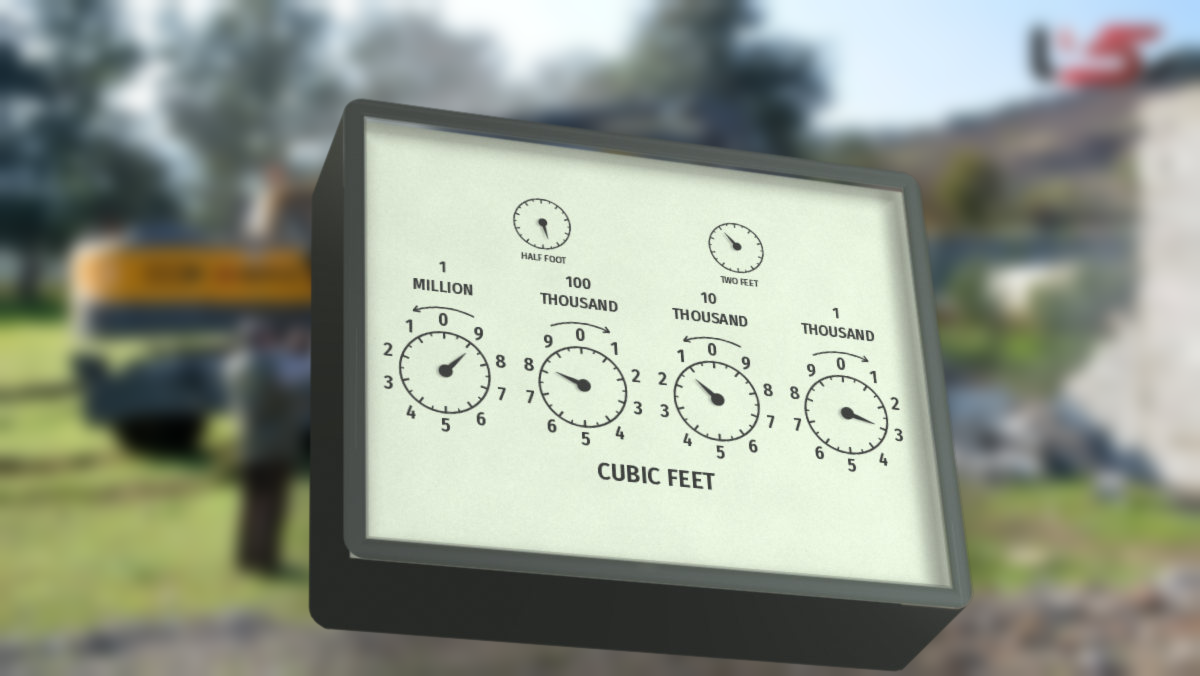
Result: 881300 (ft³)
